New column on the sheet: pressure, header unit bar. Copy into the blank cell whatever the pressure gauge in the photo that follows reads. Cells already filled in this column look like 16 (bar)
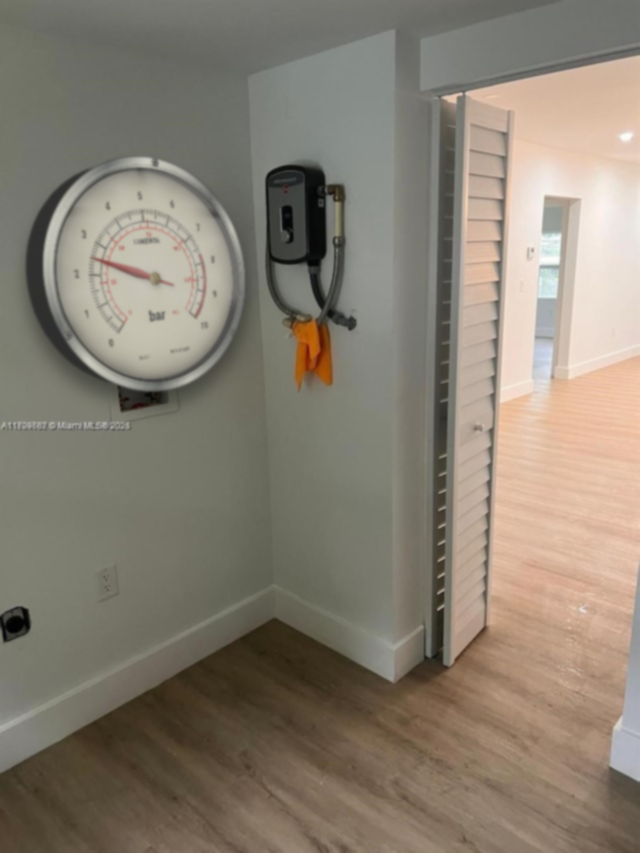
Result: 2.5 (bar)
